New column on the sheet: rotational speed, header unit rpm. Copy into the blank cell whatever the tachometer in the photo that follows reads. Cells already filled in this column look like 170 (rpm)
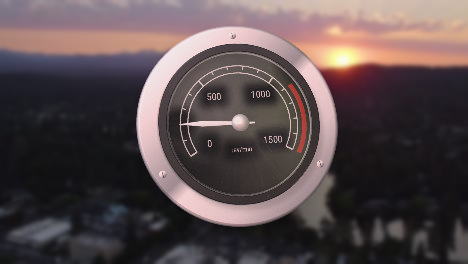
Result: 200 (rpm)
